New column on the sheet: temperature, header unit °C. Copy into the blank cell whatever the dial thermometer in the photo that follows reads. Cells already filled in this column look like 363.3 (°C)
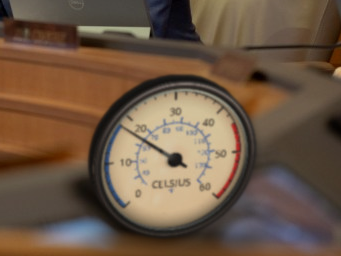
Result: 18 (°C)
